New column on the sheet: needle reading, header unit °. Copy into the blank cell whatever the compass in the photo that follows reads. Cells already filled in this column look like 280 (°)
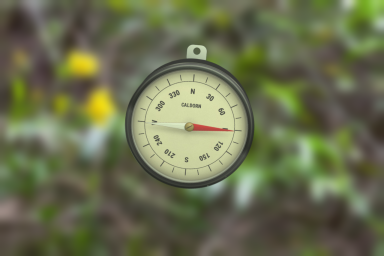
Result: 90 (°)
